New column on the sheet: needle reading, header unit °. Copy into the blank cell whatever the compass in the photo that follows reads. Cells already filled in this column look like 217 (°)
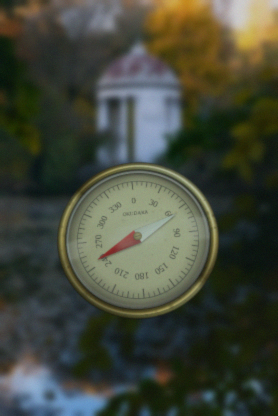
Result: 245 (°)
